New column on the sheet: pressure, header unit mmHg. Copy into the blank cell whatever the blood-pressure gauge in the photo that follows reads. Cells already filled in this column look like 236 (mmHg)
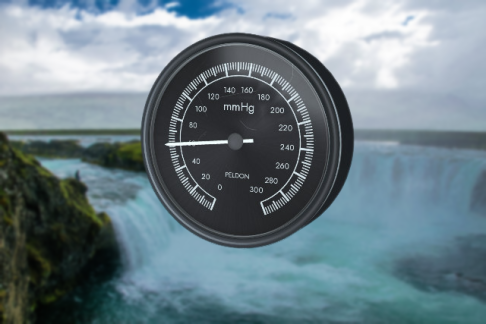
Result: 60 (mmHg)
